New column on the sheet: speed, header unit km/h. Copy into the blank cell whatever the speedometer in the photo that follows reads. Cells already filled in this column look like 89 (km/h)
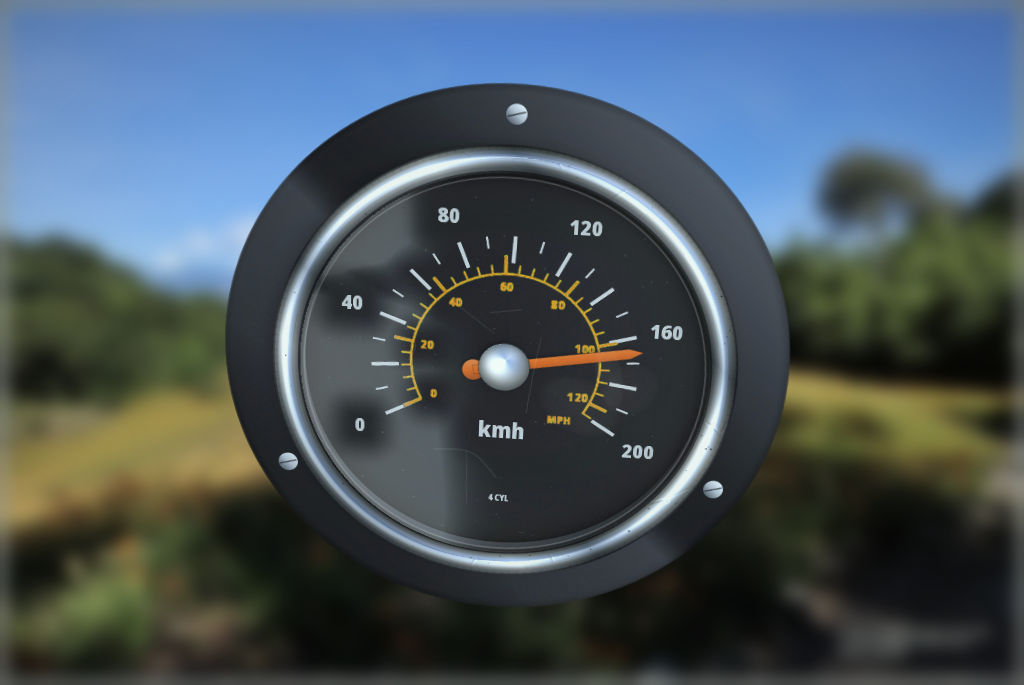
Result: 165 (km/h)
